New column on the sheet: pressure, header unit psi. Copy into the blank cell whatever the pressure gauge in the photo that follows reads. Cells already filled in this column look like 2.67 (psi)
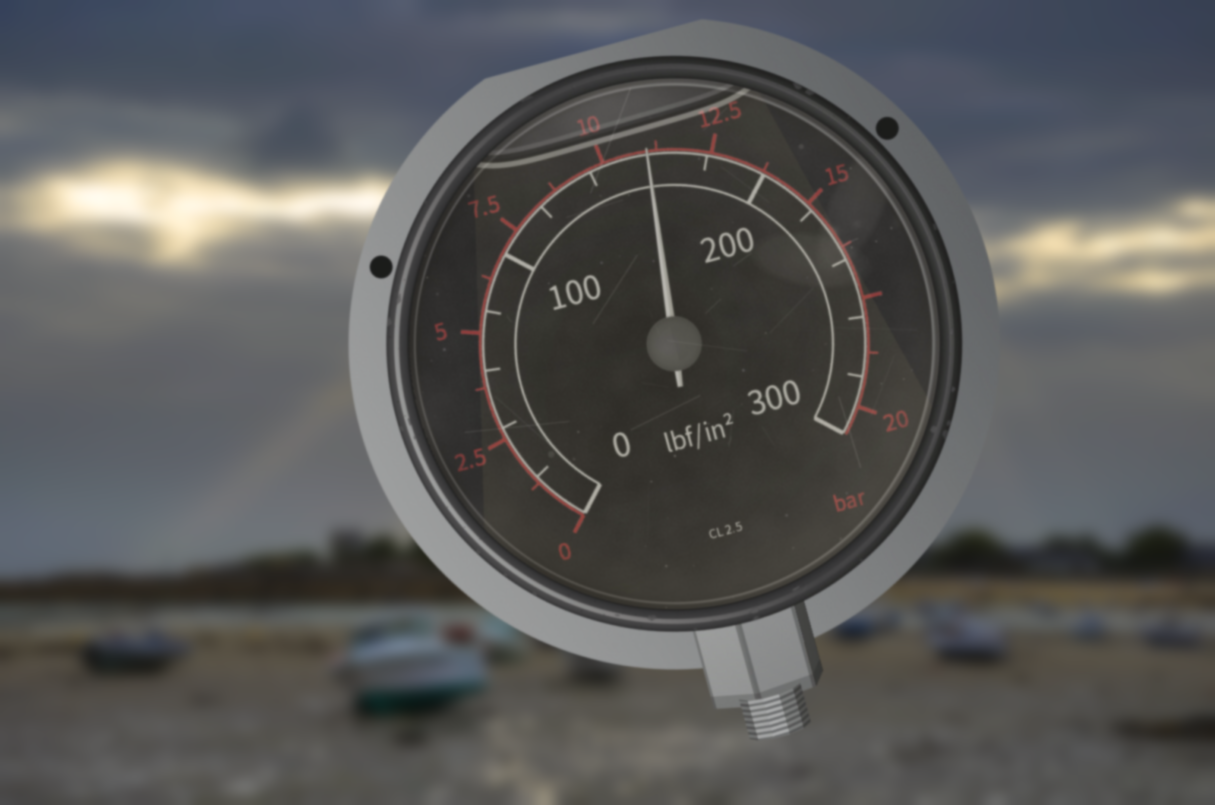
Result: 160 (psi)
